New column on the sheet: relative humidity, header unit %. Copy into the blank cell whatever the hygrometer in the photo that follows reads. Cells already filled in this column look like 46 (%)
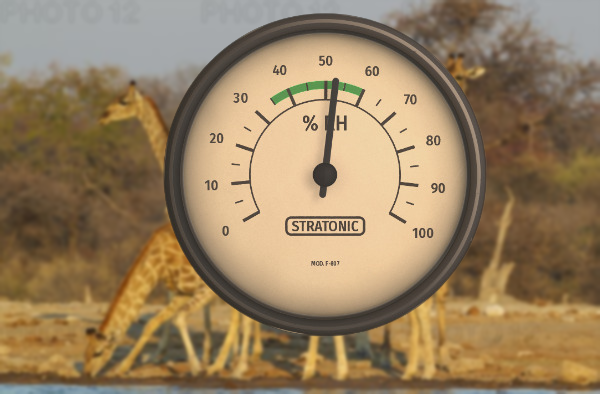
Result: 52.5 (%)
